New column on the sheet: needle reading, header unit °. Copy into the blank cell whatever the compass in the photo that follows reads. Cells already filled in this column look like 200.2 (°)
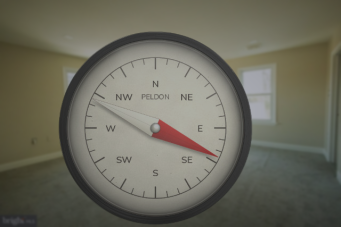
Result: 115 (°)
